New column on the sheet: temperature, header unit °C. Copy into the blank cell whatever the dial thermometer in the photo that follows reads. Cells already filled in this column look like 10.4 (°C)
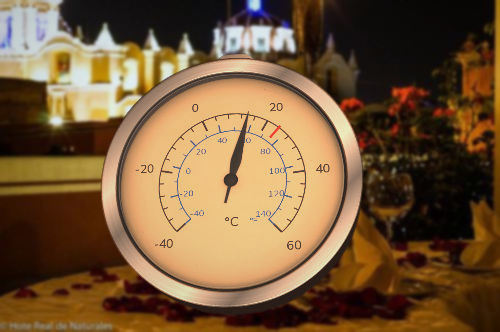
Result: 14 (°C)
